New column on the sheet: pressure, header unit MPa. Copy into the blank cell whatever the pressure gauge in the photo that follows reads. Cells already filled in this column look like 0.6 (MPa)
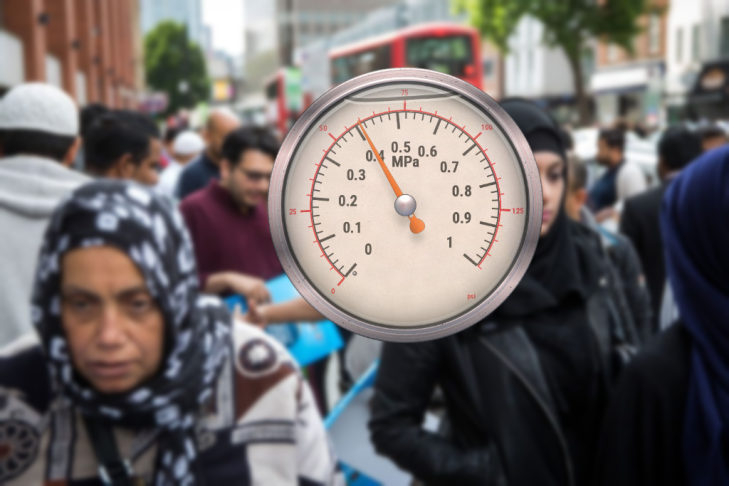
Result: 0.41 (MPa)
